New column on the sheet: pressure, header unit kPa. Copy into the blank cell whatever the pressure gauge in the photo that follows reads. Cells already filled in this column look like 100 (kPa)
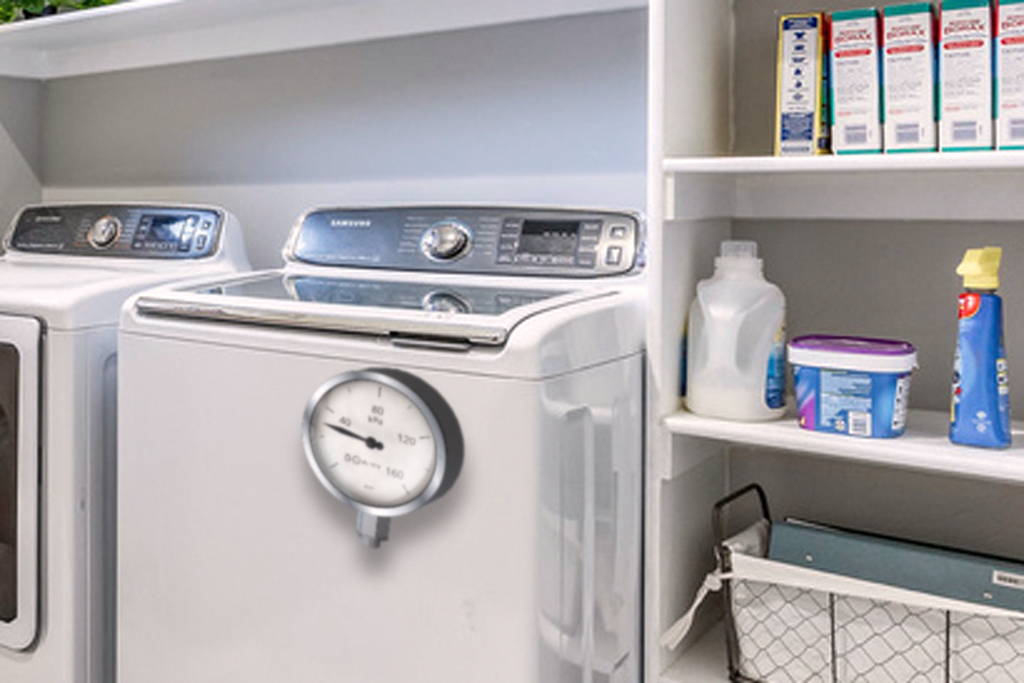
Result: 30 (kPa)
